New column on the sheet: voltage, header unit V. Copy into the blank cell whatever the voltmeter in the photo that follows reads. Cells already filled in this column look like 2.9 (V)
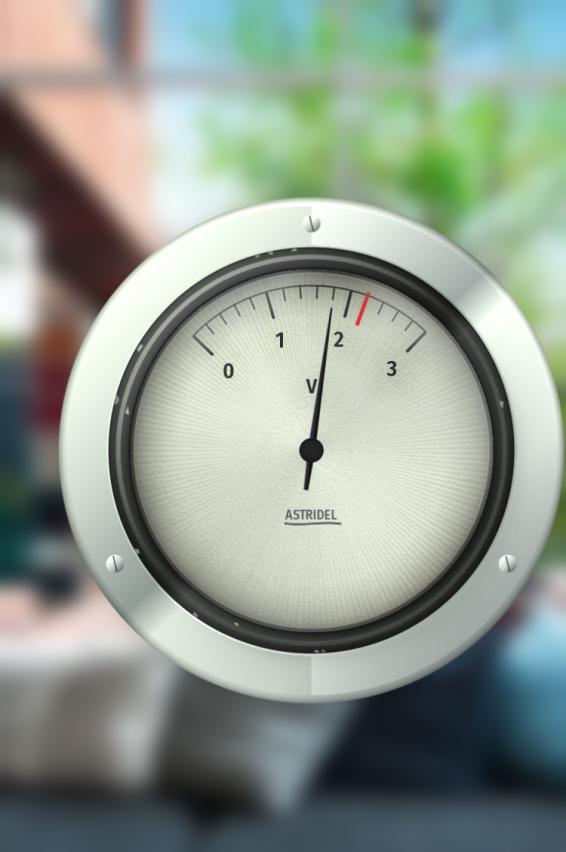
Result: 1.8 (V)
